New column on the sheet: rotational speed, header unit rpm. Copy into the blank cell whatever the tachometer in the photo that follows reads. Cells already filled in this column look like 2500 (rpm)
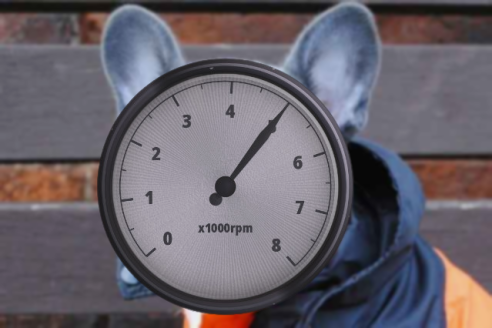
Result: 5000 (rpm)
